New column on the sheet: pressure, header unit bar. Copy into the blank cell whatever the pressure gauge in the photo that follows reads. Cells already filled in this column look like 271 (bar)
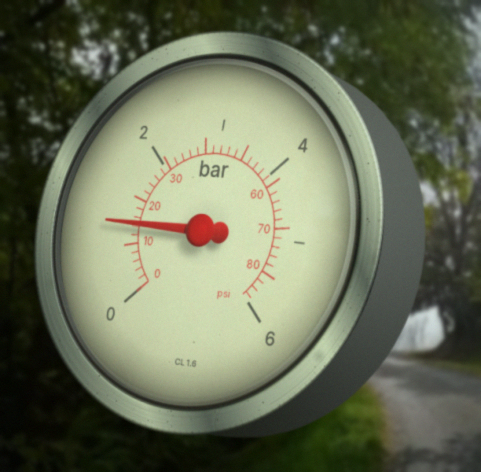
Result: 1 (bar)
